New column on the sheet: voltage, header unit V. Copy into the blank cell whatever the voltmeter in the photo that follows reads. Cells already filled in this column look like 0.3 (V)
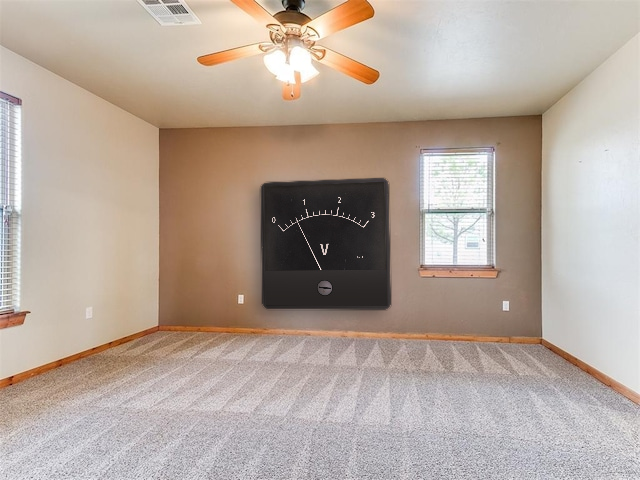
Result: 0.6 (V)
